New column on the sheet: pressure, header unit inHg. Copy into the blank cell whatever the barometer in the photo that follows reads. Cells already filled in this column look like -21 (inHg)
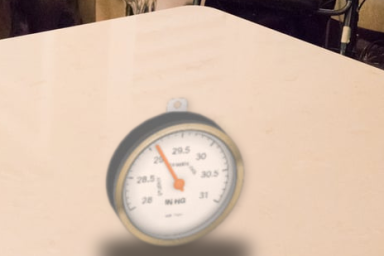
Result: 29.1 (inHg)
